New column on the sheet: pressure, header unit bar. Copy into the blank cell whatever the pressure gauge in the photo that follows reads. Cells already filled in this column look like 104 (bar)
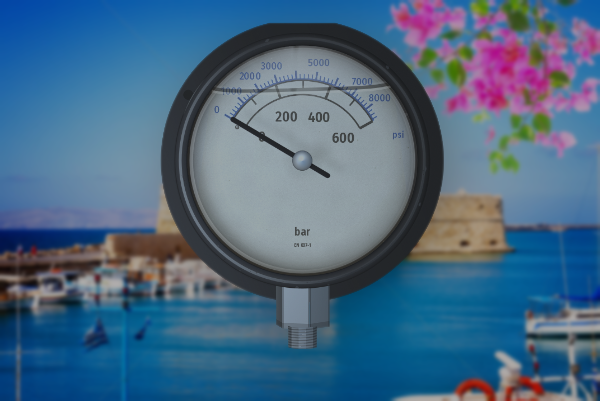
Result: 0 (bar)
